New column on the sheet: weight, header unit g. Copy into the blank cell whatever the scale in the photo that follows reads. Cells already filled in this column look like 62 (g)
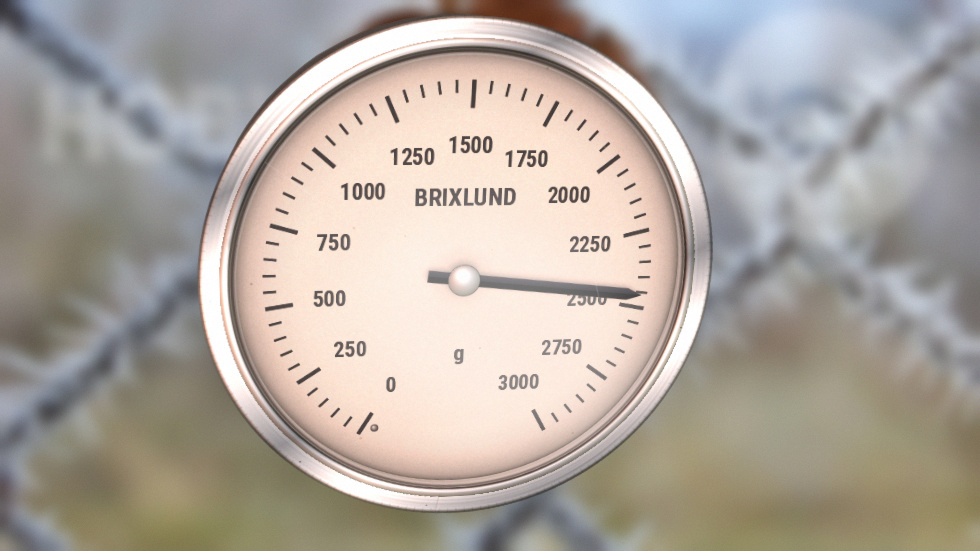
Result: 2450 (g)
